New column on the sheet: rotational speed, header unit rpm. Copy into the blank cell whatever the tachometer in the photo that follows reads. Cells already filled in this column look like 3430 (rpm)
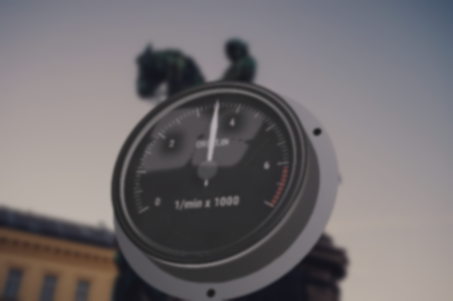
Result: 3500 (rpm)
